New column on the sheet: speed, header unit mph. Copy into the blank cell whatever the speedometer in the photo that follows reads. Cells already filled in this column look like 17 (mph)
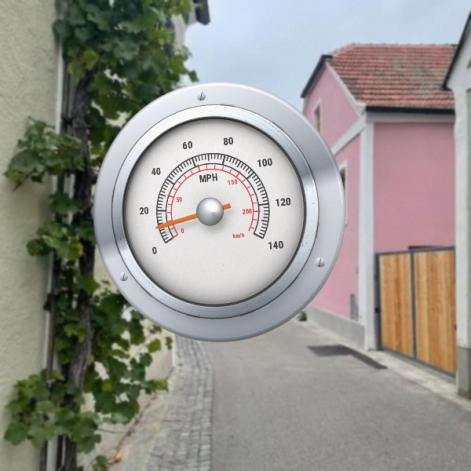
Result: 10 (mph)
